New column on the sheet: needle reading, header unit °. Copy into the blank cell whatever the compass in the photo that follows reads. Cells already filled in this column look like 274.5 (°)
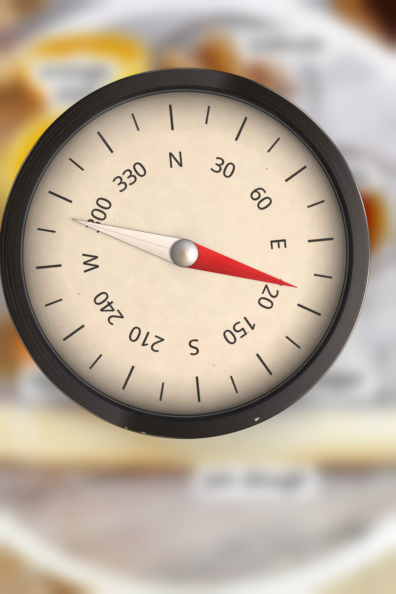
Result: 112.5 (°)
